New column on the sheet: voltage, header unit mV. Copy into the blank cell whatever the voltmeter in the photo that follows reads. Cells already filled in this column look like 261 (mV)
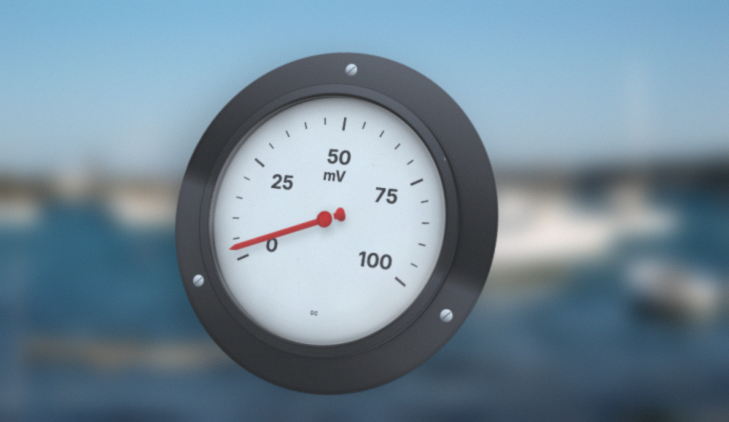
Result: 2.5 (mV)
